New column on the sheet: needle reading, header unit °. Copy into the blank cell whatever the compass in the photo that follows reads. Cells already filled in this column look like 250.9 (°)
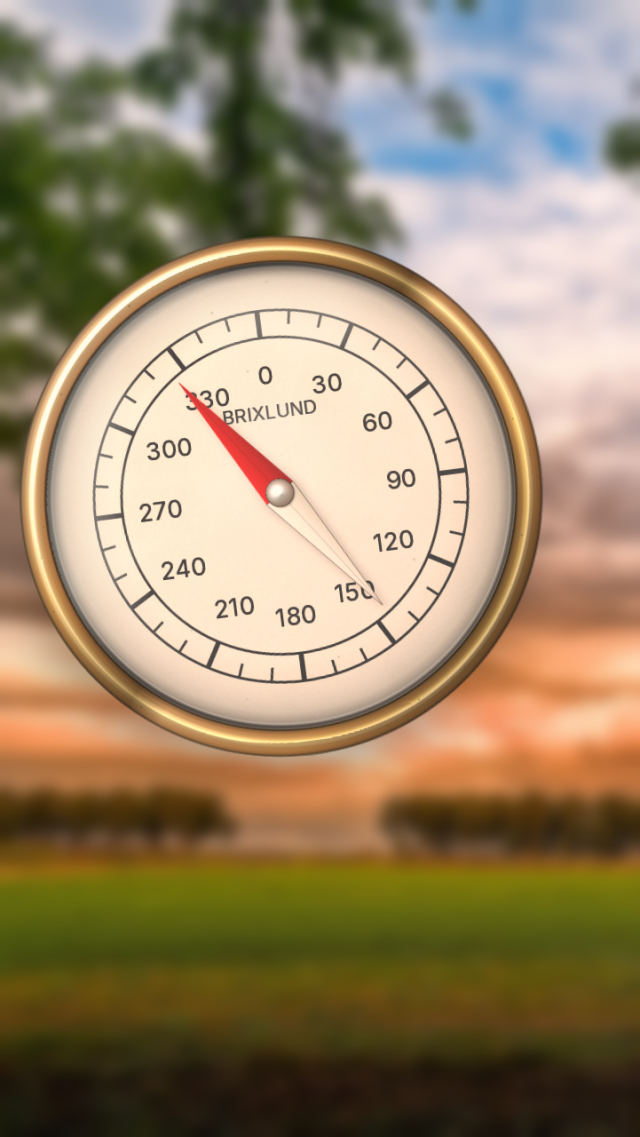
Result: 325 (°)
